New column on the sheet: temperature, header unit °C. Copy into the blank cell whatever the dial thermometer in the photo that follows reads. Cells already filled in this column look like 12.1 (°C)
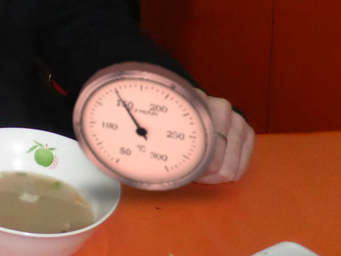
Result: 150 (°C)
